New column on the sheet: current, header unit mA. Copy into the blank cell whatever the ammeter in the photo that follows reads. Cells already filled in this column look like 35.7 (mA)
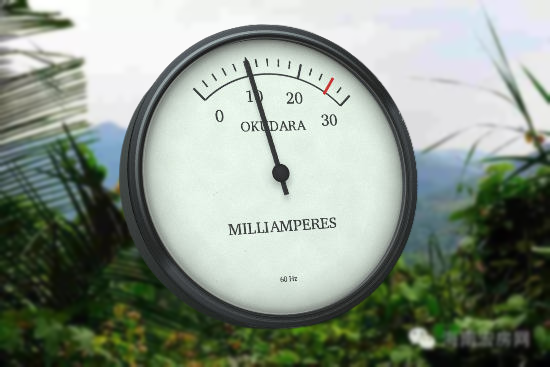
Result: 10 (mA)
